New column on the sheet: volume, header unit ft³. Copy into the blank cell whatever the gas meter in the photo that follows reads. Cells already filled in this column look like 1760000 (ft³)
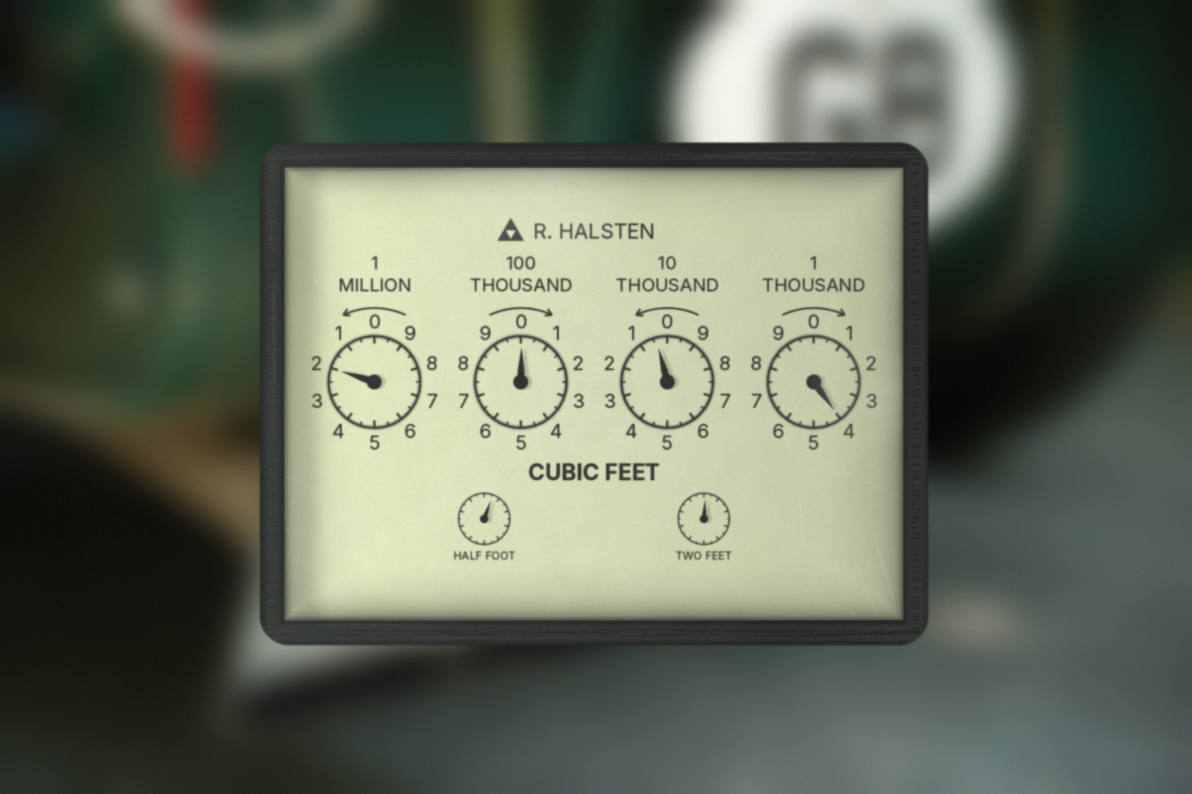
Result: 200400 (ft³)
